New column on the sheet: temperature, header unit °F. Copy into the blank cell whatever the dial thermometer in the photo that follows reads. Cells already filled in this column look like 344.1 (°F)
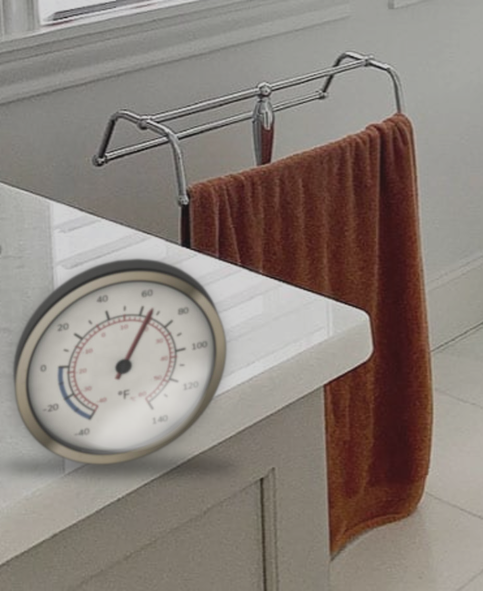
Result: 65 (°F)
